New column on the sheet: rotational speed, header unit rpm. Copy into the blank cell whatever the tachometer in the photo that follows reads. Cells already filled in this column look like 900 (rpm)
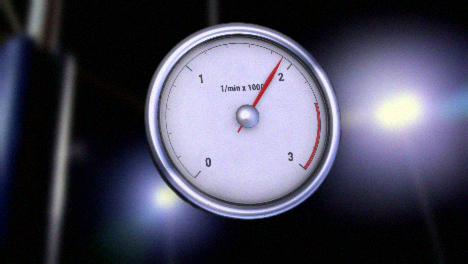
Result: 1900 (rpm)
